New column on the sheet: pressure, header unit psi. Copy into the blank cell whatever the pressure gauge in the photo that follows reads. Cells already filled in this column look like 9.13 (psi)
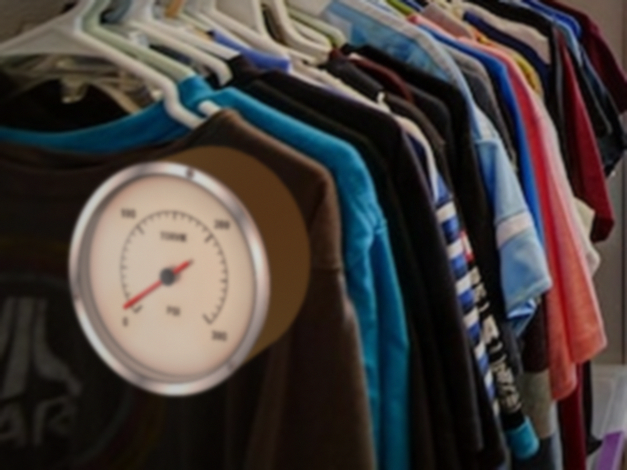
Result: 10 (psi)
